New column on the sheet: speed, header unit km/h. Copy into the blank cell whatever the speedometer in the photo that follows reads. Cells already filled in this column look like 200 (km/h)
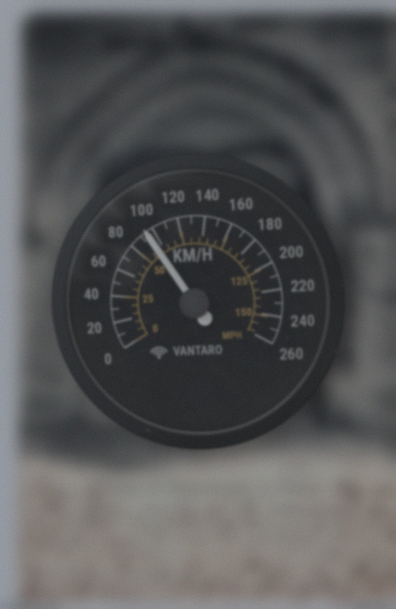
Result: 95 (km/h)
